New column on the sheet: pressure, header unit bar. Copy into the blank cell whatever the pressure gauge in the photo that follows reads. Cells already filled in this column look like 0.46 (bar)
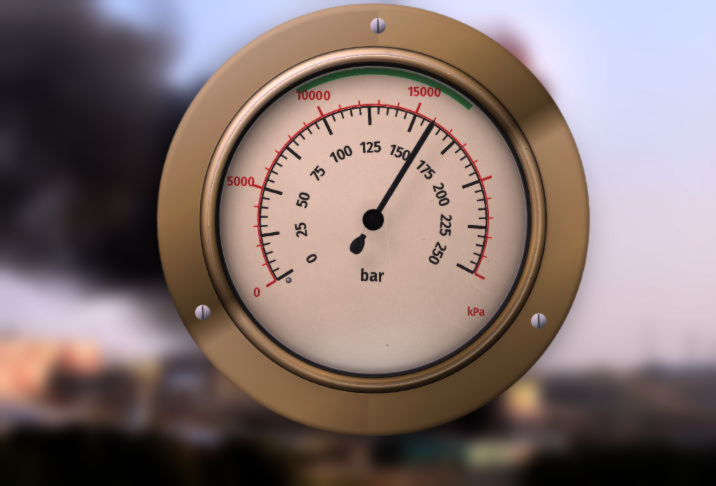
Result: 160 (bar)
